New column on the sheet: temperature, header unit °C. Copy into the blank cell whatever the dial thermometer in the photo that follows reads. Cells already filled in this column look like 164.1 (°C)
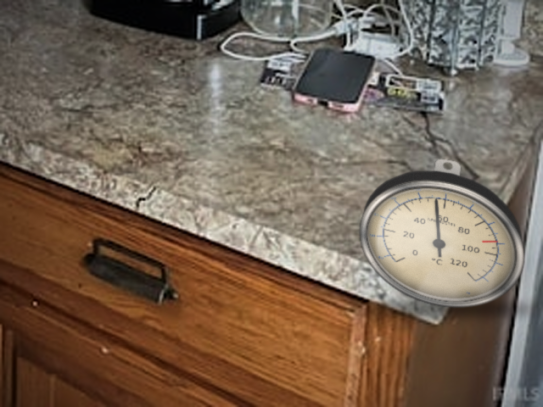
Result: 56 (°C)
